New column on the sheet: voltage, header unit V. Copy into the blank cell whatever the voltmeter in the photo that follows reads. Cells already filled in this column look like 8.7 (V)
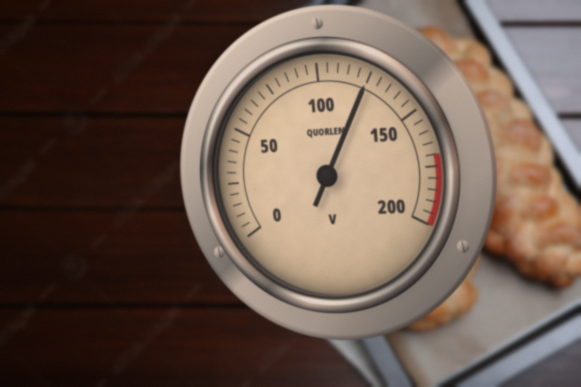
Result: 125 (V)
